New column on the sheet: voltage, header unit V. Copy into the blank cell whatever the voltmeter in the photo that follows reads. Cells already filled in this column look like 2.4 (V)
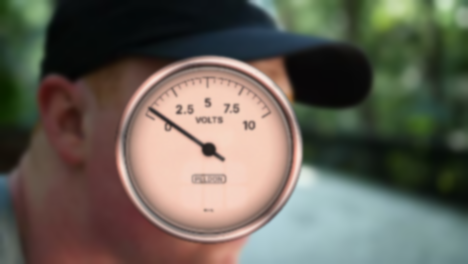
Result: 0.5 (V)
